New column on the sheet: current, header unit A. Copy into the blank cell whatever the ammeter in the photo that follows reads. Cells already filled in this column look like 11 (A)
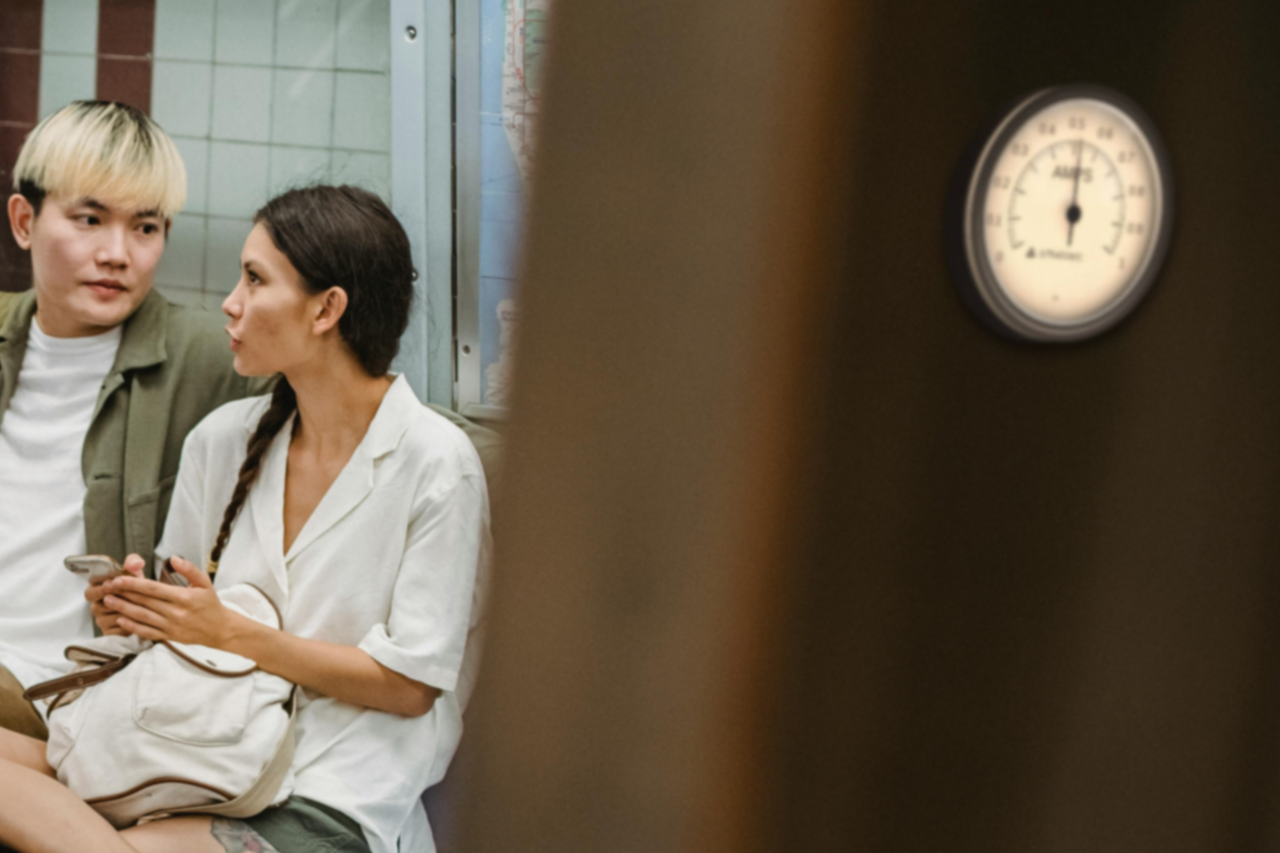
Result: 0.5 (A)
